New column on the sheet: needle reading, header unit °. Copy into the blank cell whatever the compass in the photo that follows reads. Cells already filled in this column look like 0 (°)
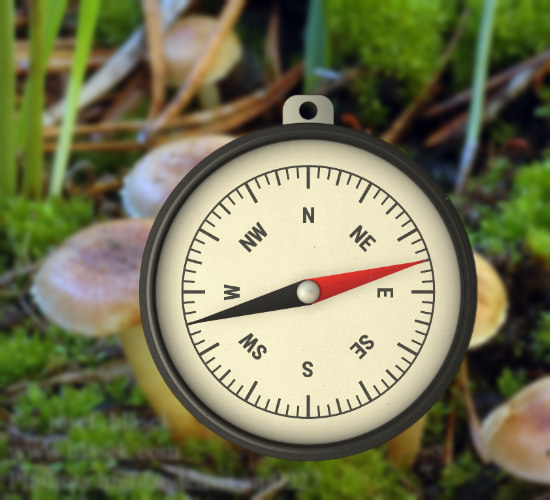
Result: 75 (°)
